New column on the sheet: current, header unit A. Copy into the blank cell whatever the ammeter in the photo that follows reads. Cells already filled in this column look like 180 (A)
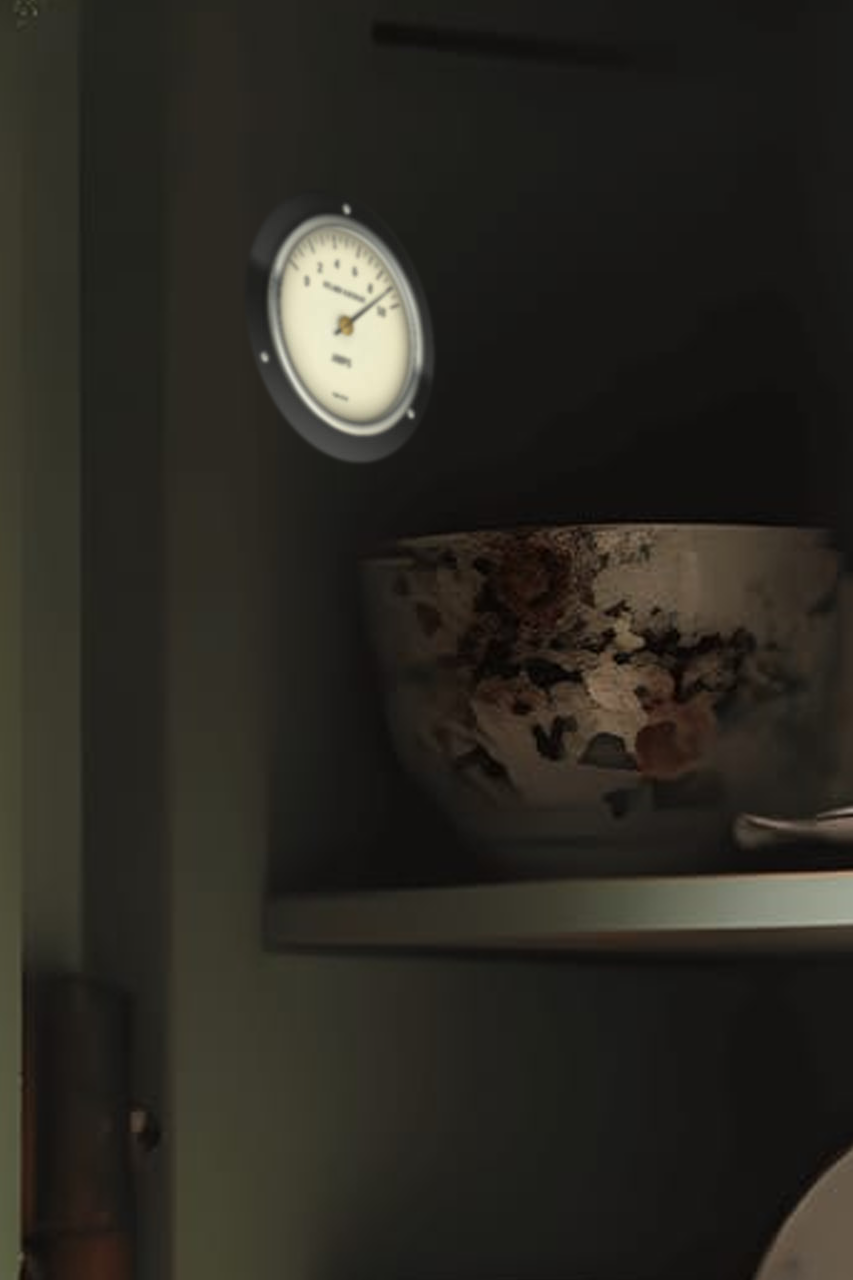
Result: 9 (A)
